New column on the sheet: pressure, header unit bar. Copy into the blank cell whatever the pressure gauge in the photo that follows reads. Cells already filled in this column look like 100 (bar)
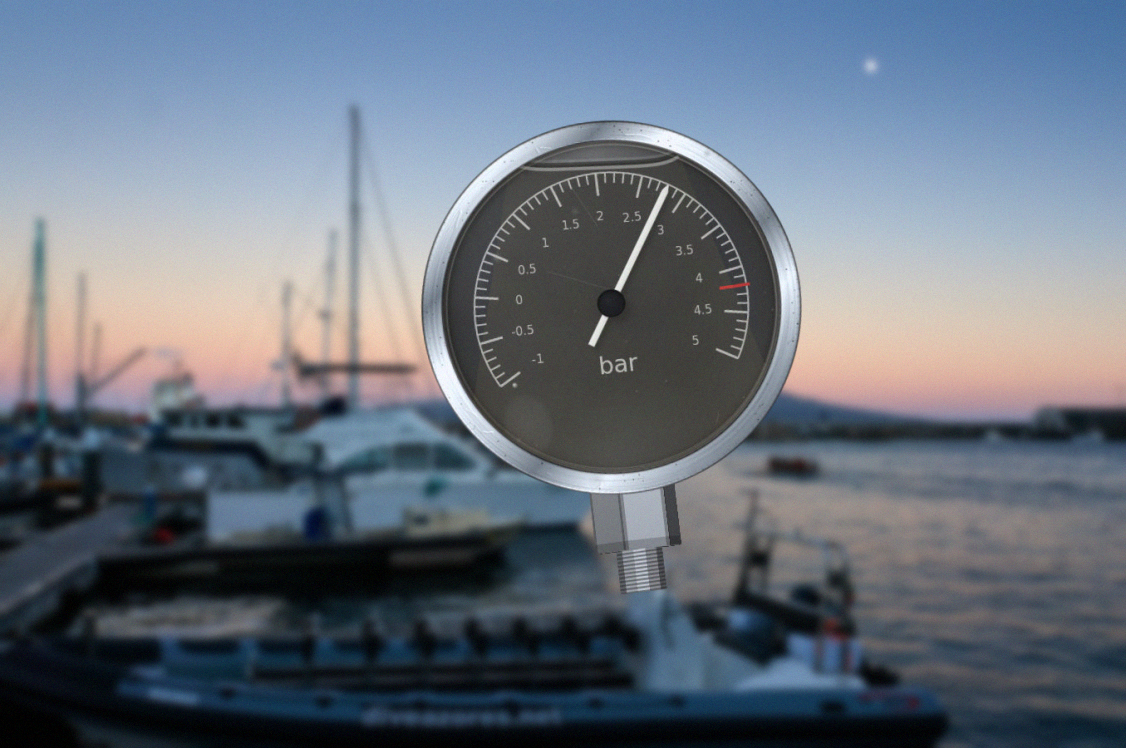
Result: 2.8 (bar)
